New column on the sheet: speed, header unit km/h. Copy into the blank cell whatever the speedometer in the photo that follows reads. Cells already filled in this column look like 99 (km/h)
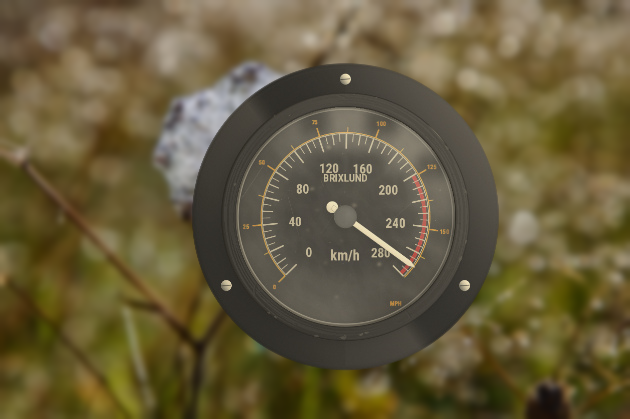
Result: 270 (km/h)
